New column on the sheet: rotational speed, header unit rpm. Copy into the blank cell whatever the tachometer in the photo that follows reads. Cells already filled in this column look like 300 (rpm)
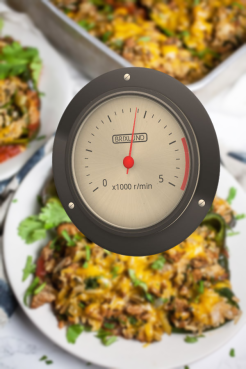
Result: 2800 (rpm)
